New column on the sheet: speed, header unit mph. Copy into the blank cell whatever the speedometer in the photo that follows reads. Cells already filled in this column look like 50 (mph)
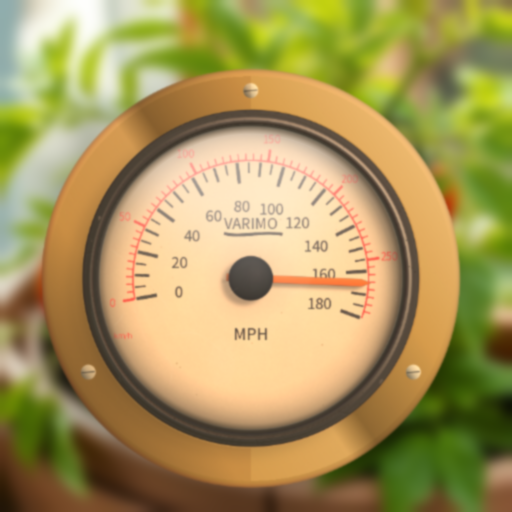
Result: 165 (mph)
